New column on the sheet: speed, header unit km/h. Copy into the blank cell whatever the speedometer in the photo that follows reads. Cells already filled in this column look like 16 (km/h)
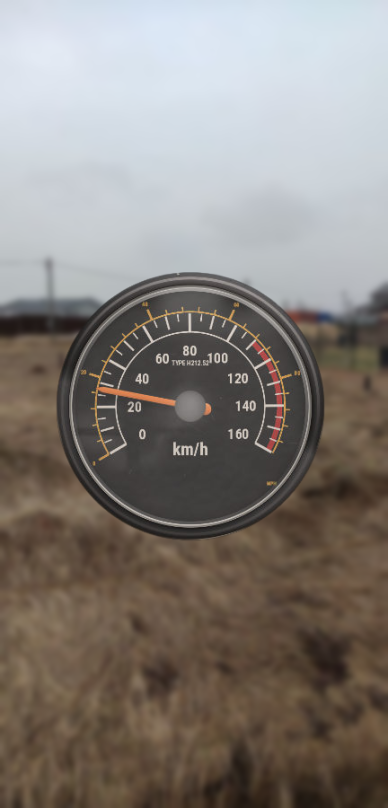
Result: 27.5 (km/h)
